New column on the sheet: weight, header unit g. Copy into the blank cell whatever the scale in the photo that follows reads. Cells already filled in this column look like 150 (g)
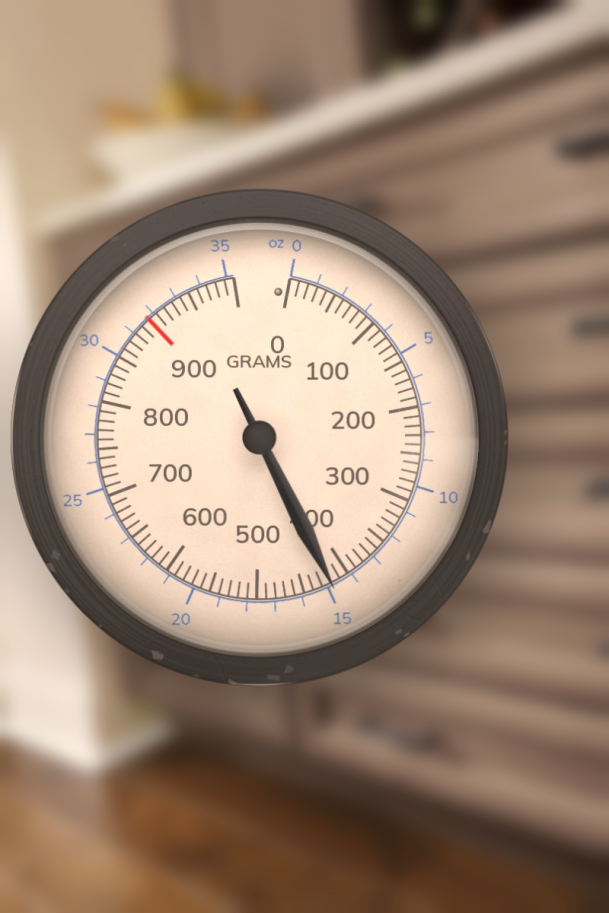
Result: 420 (g)
